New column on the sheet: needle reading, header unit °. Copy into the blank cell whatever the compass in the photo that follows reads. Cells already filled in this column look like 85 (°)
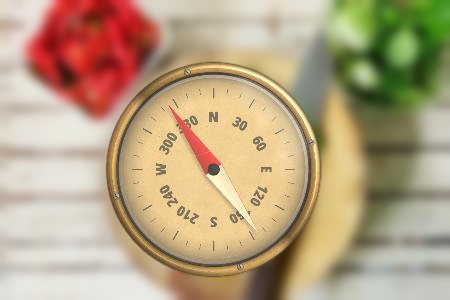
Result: 325 (°)
